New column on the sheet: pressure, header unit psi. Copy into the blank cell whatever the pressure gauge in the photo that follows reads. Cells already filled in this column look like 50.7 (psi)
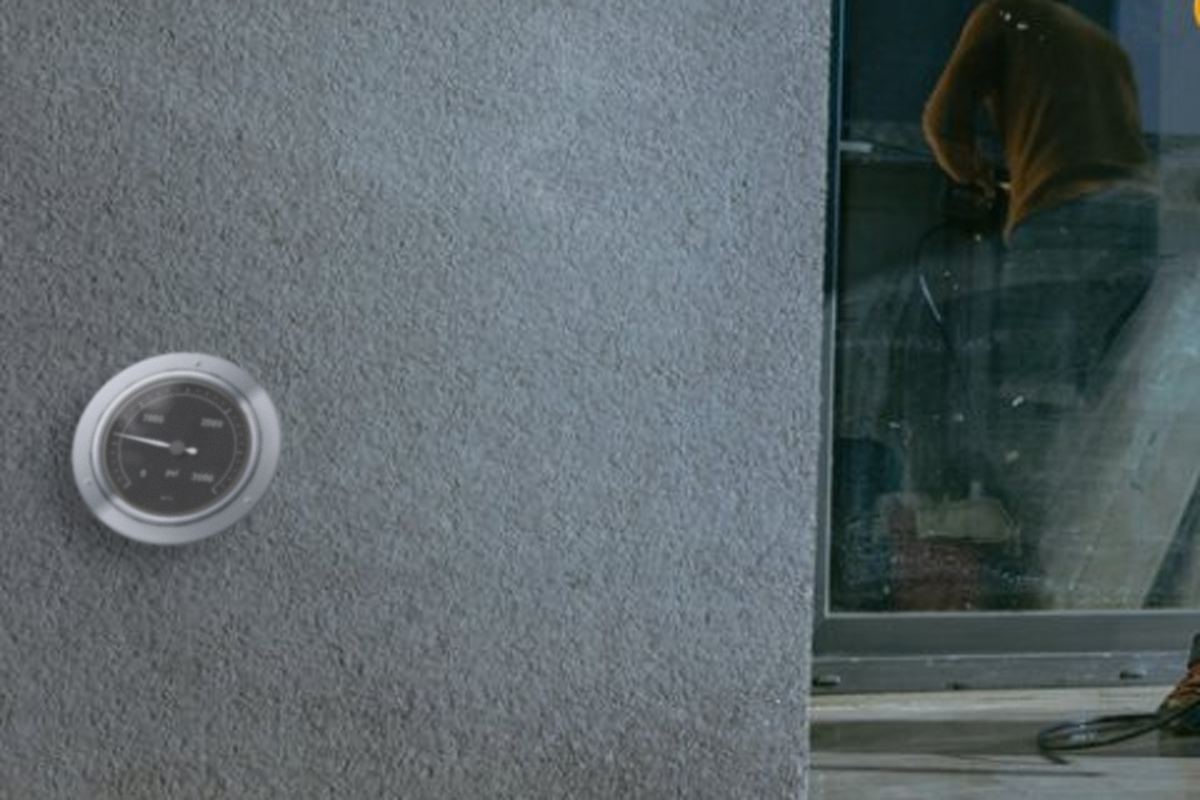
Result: 600 (psi)
